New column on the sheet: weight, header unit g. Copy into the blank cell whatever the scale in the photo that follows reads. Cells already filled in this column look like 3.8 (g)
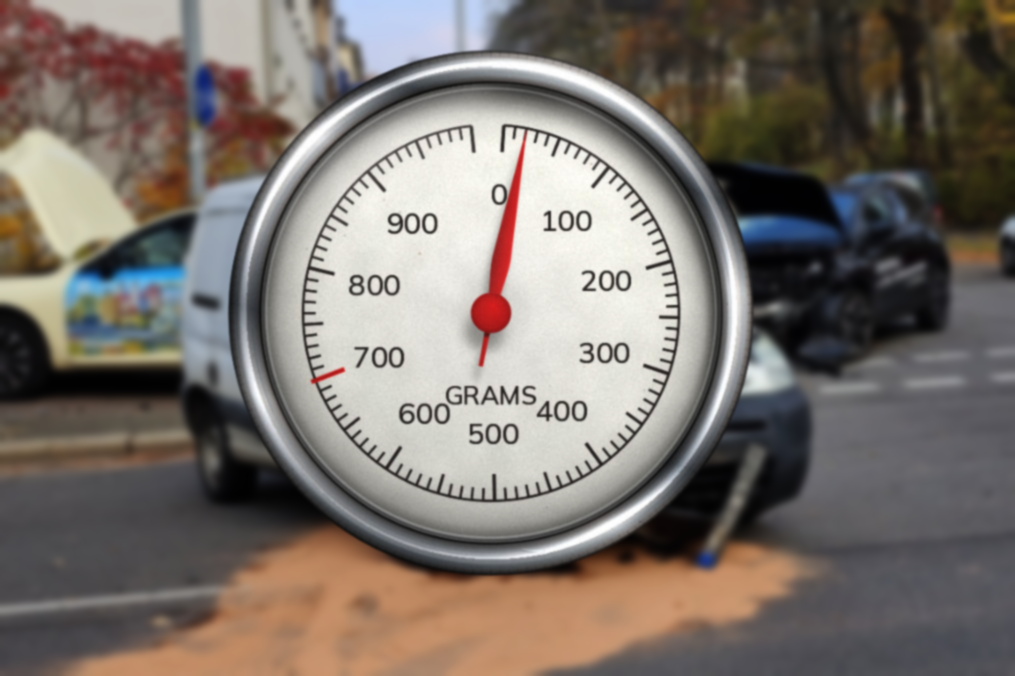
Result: 20 (g)
